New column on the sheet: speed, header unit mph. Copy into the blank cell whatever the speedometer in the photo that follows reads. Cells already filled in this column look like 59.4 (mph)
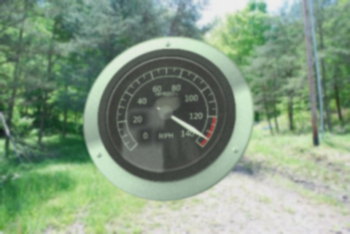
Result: 135 (mph)
